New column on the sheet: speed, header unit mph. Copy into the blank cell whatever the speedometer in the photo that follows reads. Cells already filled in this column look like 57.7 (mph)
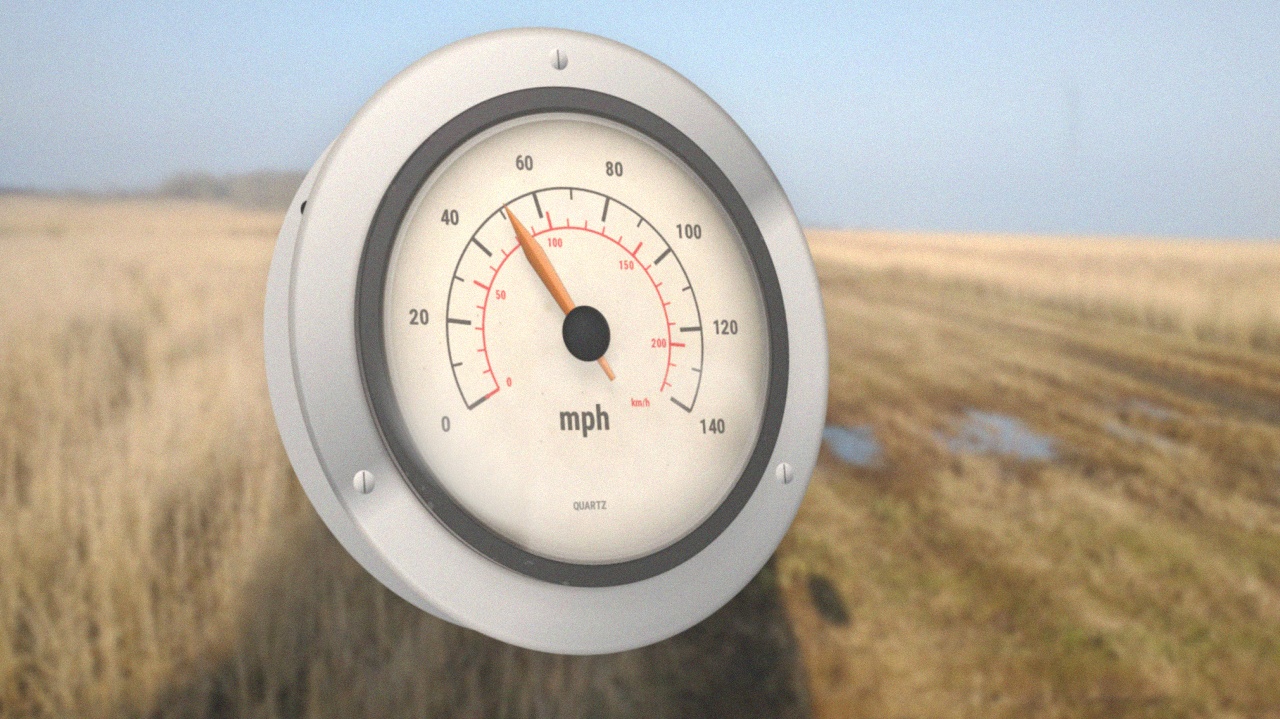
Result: 50 (mph)
